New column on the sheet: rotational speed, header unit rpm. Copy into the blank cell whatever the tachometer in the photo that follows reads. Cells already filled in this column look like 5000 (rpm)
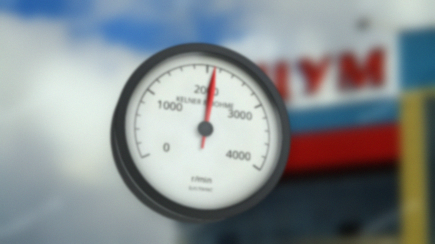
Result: 2100 (rpm)
